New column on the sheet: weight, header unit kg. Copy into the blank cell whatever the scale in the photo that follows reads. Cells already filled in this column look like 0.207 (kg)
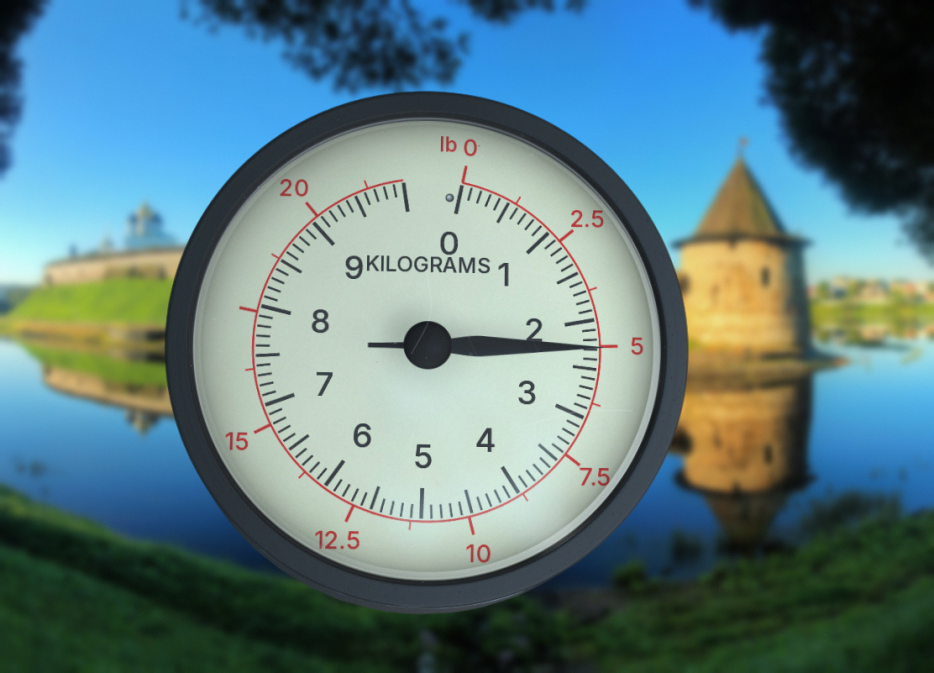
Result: 2.3 (kg)
